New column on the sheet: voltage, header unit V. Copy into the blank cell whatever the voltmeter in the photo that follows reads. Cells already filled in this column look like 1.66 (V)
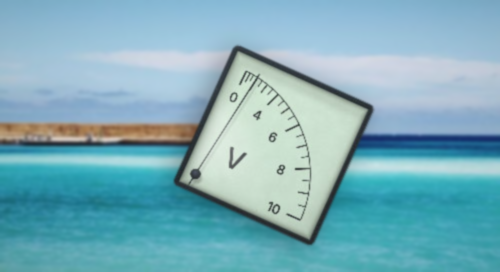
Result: 2 (V)
